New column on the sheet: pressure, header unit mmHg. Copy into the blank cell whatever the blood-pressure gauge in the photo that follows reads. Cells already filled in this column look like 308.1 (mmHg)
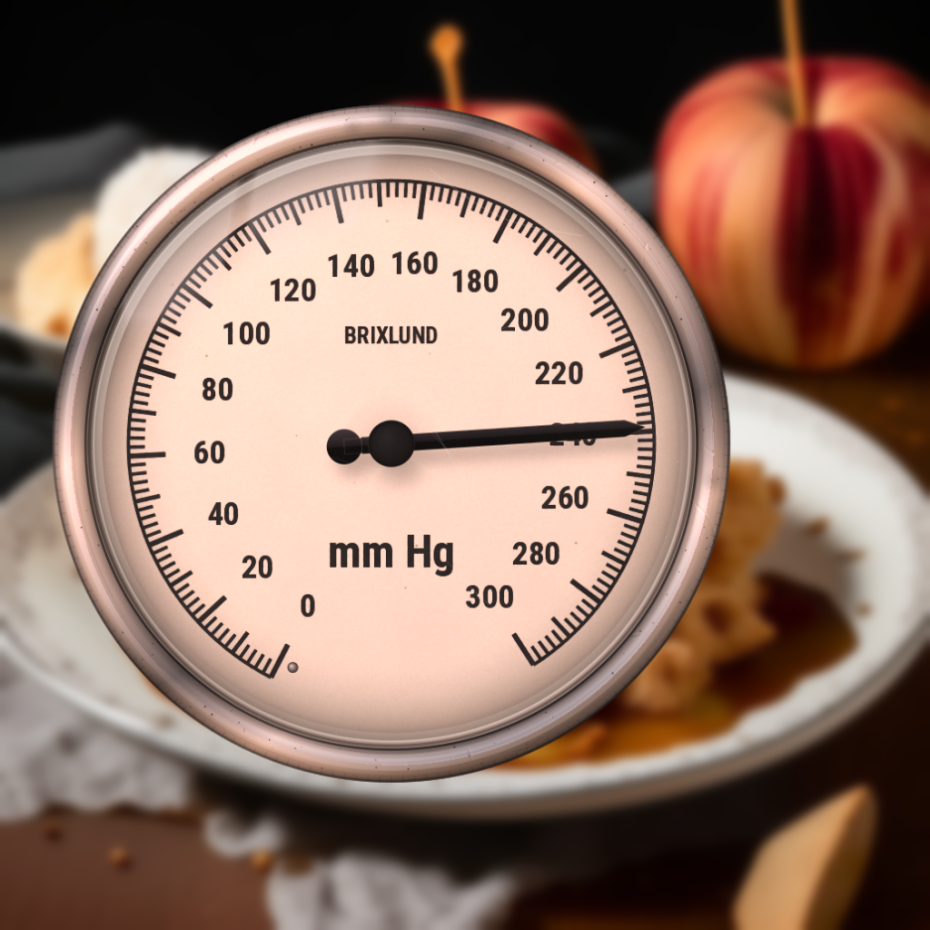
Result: 239 (mmHg)
